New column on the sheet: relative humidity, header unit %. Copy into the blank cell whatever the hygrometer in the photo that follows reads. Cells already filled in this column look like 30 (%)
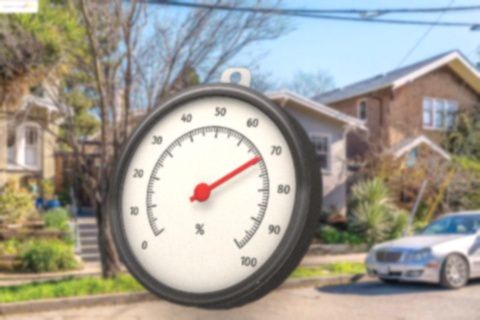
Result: 70 (%)
